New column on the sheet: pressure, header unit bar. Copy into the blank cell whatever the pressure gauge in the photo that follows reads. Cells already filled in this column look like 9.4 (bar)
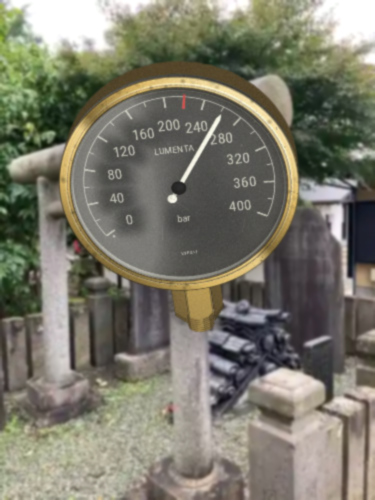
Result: 260 (bar)
